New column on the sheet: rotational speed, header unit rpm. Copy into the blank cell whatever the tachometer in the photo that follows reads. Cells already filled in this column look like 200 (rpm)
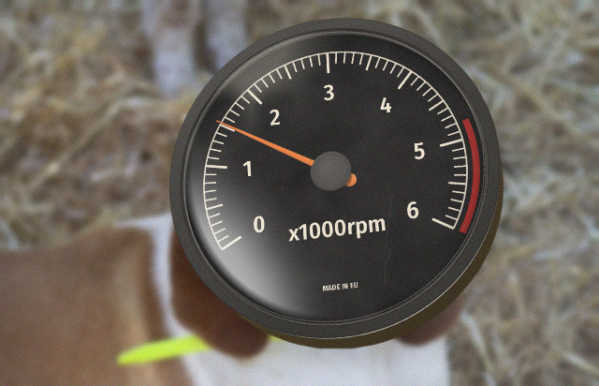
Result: 1500 (rpm)
